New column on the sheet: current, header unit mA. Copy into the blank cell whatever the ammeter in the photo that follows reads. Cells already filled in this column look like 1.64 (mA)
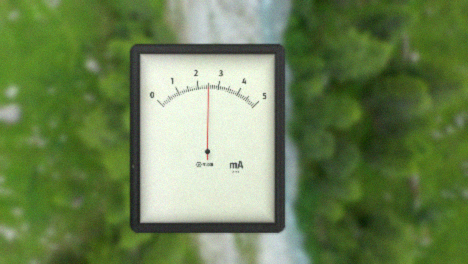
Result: 2.5 (mA)
